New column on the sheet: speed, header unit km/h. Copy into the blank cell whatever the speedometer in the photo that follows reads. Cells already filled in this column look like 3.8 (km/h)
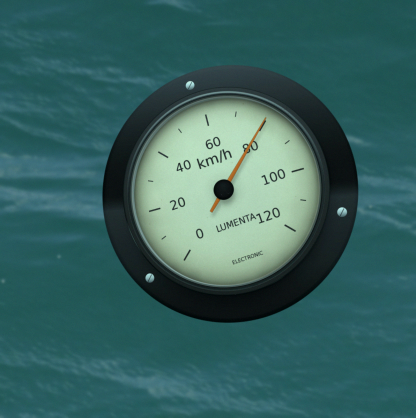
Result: 80 (km/h)
